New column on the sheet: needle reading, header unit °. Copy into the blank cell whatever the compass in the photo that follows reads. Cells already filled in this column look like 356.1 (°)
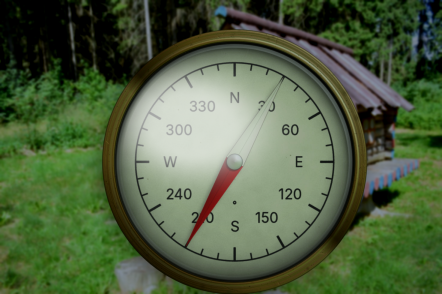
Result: 210 (°)
